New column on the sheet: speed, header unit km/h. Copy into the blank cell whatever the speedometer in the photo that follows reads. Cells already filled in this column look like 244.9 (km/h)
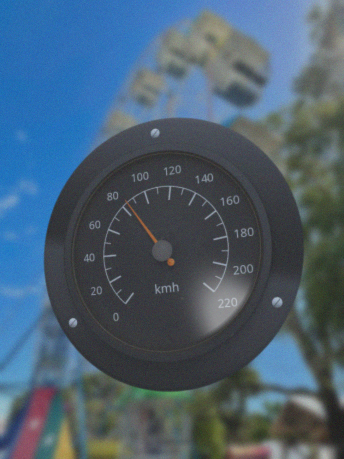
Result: 85 (km/h)
